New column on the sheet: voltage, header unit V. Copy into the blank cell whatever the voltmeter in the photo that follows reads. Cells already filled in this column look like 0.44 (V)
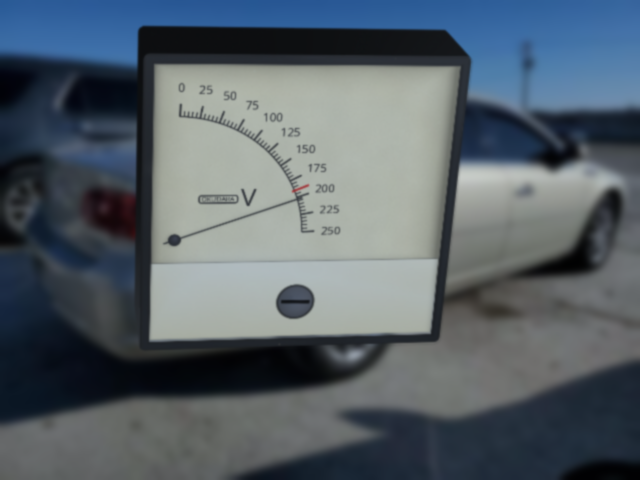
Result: 200 (V)
